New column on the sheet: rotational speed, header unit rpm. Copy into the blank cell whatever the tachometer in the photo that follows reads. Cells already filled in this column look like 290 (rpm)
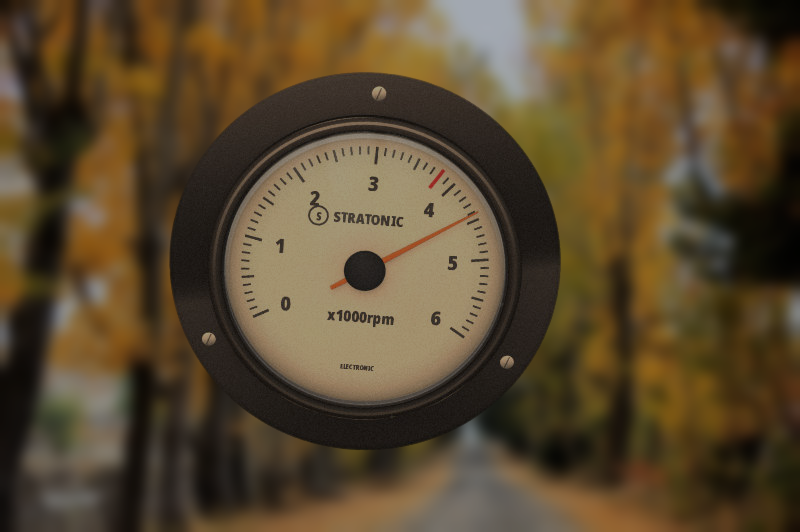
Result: 4400 (rpm)
